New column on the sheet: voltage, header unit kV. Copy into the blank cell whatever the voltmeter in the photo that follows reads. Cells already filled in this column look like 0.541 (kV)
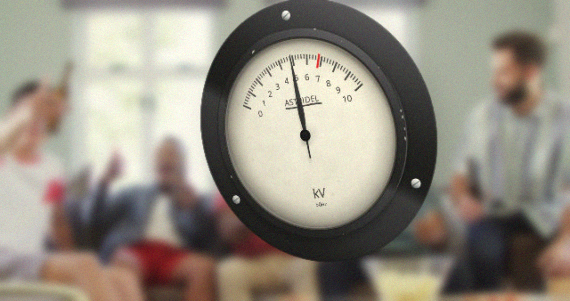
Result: 5 (kV)
